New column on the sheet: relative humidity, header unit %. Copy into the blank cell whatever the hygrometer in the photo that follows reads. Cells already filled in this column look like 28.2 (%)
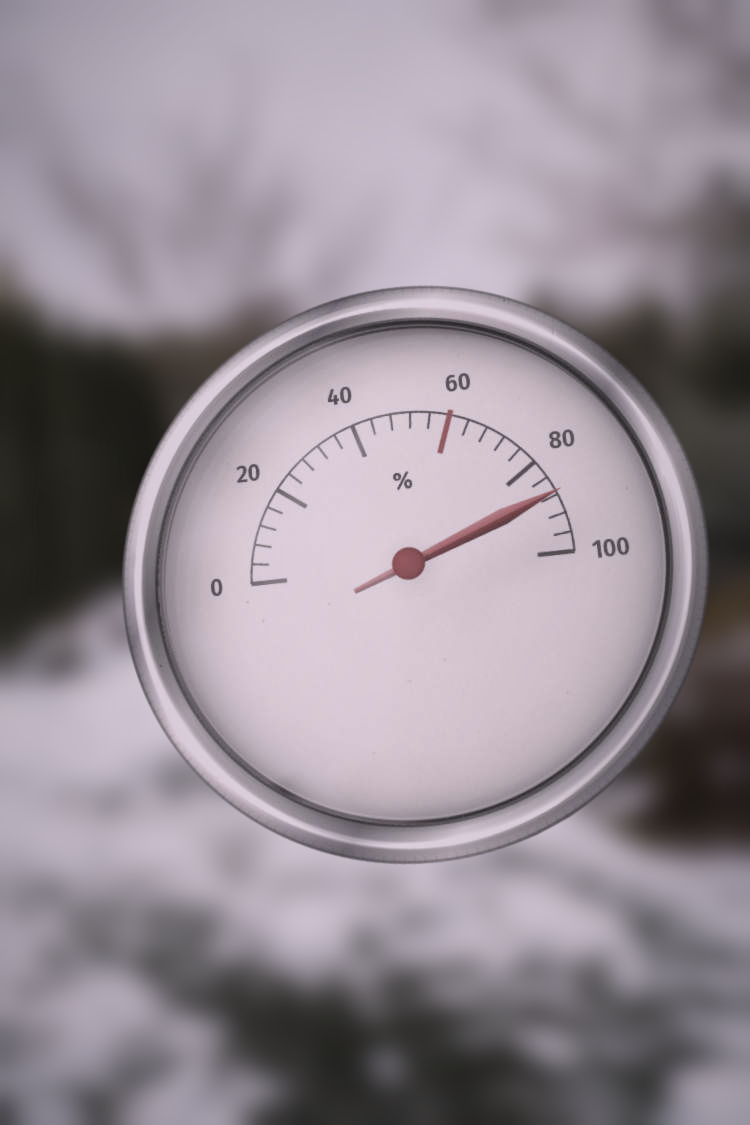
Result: 88 (%)
